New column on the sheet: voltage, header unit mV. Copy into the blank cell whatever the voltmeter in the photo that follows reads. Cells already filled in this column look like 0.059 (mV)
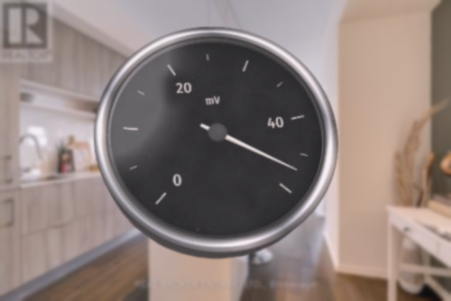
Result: 47.5 (mV)
